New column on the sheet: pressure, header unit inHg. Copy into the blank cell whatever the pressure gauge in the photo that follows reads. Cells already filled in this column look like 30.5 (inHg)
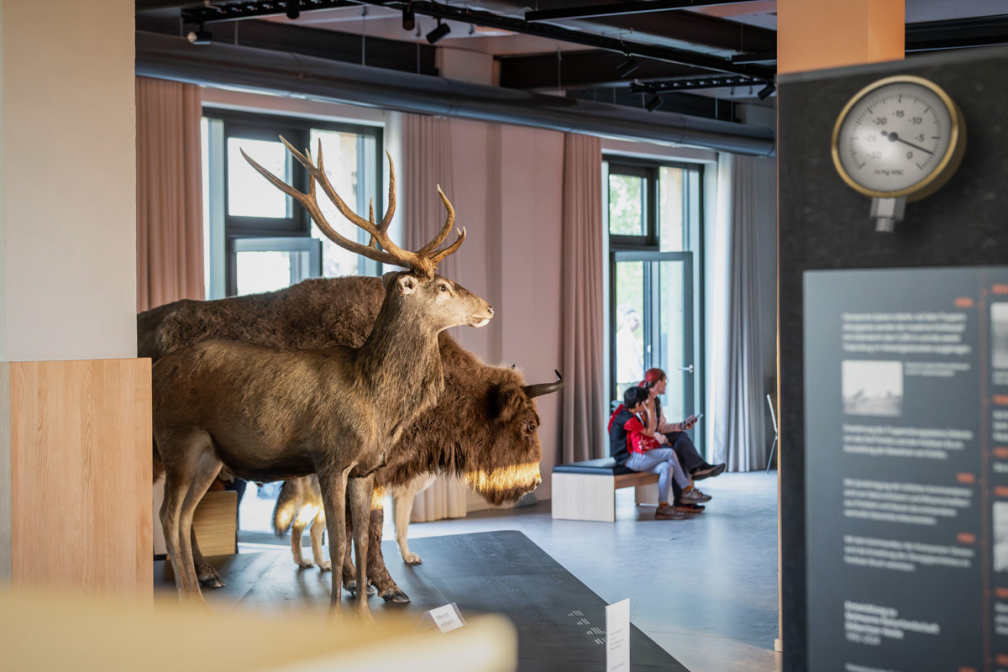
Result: -2.5 (inHg)
